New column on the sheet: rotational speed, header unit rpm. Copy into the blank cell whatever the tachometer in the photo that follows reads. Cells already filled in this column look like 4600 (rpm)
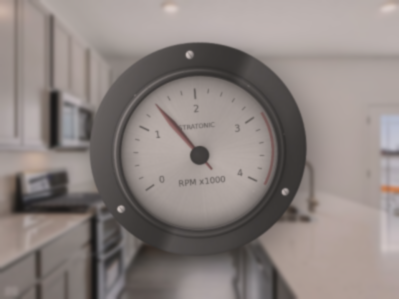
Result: 1400 (rpm)
